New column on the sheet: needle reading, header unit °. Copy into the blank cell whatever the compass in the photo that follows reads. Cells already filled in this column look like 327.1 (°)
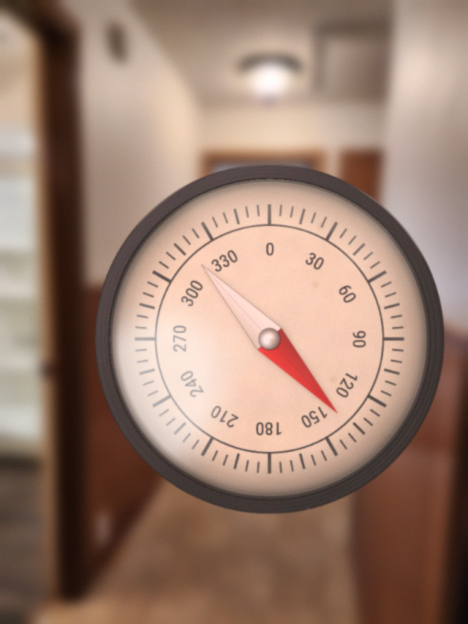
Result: 137.5 (°)
